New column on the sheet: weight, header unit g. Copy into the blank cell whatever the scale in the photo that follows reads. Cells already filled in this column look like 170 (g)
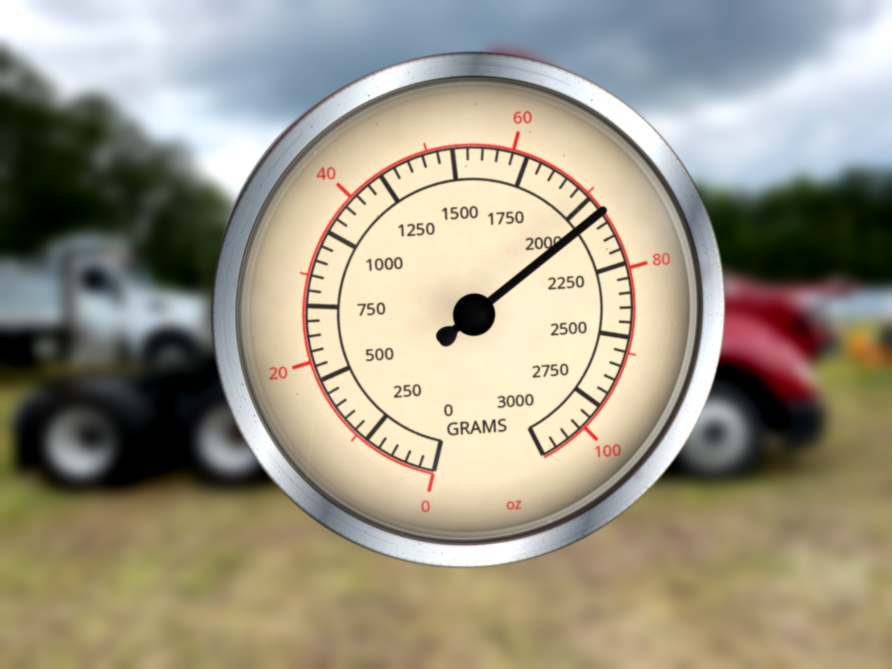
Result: 2050 (g)
